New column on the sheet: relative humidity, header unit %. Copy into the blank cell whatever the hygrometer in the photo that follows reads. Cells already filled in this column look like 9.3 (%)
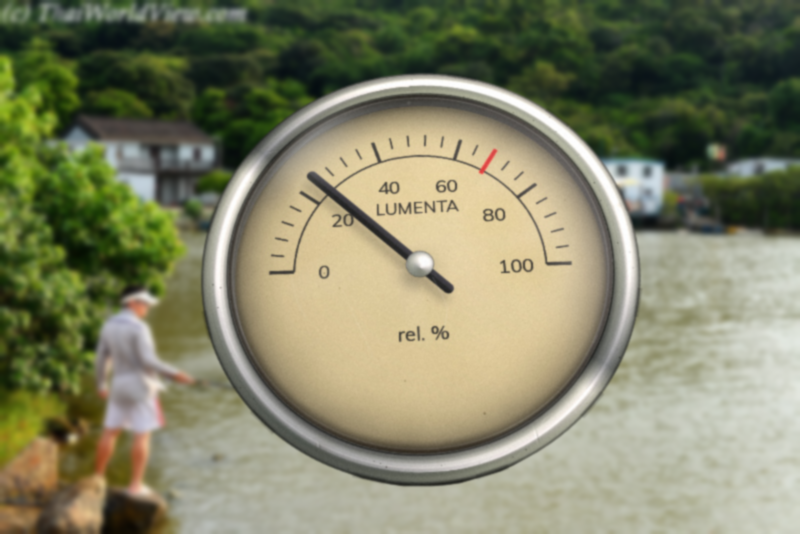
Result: 24 (%)
